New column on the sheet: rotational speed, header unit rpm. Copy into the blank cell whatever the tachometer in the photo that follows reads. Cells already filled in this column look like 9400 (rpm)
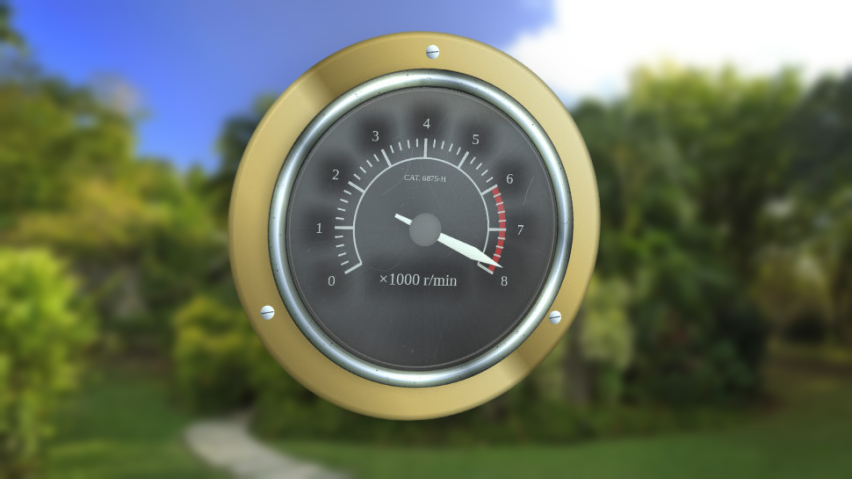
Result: 7800 (rpm)
